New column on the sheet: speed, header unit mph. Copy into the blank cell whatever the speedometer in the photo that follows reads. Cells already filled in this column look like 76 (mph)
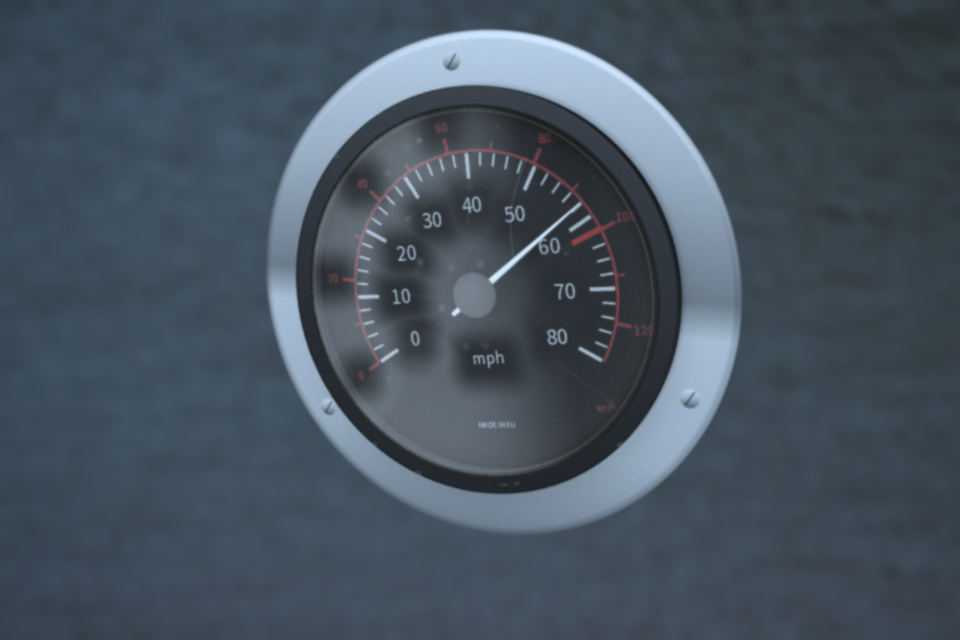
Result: 58 (mph)
